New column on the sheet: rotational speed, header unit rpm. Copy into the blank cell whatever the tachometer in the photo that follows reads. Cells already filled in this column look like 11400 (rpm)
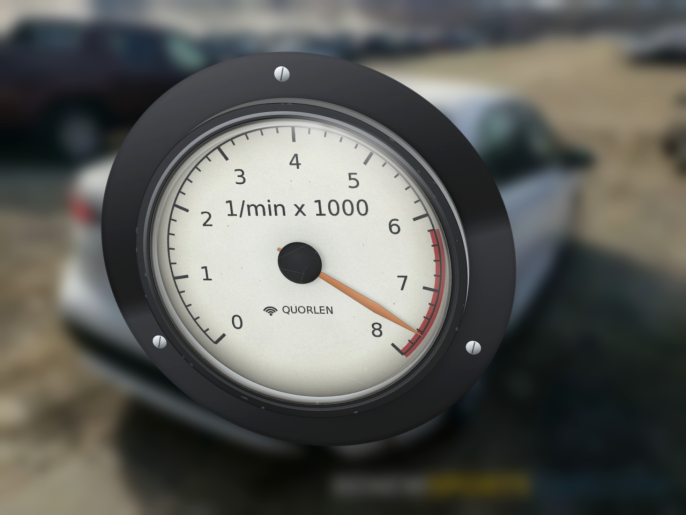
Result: 7600 (rpm)
